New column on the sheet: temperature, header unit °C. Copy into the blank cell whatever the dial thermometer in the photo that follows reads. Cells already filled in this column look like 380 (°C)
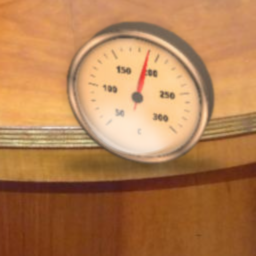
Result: 190 (°C)
